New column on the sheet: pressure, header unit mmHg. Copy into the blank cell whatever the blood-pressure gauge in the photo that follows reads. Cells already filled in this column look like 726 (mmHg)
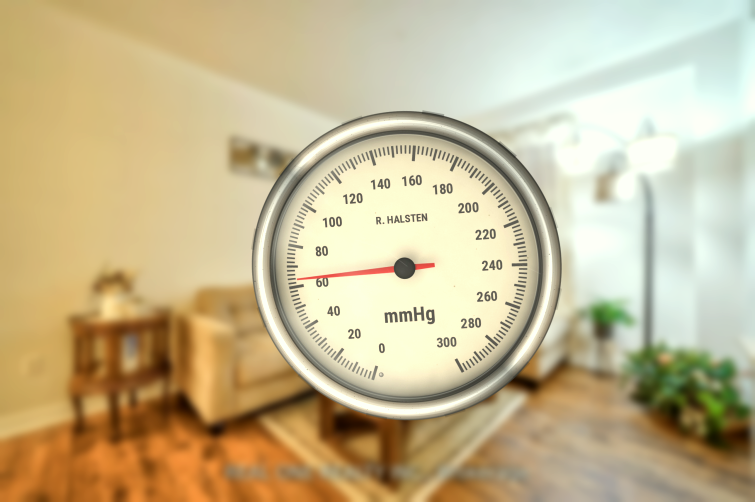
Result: 64 (mmHg)
